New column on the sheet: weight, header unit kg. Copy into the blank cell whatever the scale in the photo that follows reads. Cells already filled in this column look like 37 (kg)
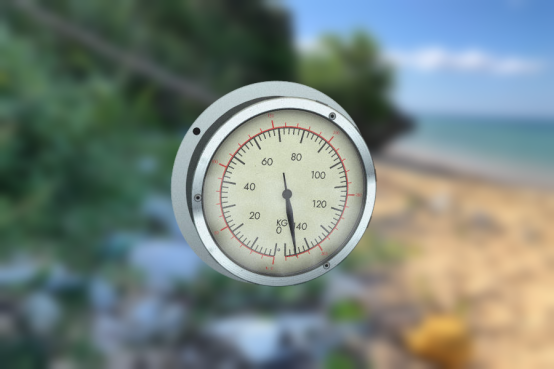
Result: 146 (kg)
